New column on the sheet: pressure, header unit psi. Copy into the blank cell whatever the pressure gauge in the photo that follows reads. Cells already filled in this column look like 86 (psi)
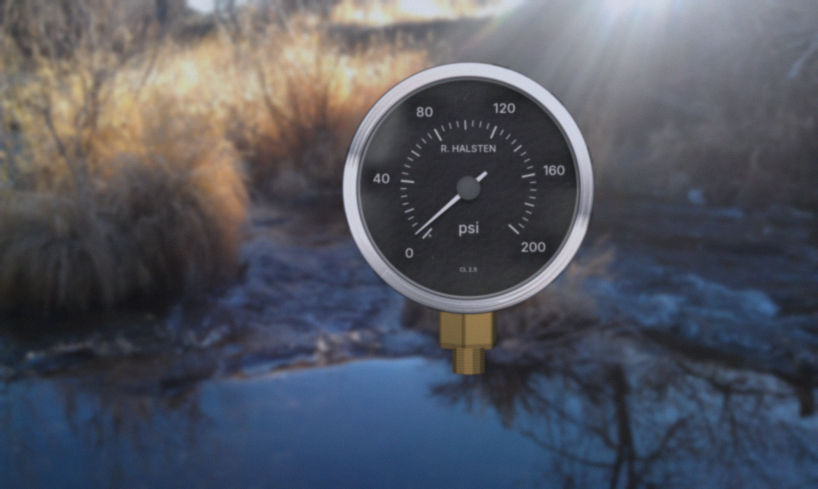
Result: 5 (psi)
